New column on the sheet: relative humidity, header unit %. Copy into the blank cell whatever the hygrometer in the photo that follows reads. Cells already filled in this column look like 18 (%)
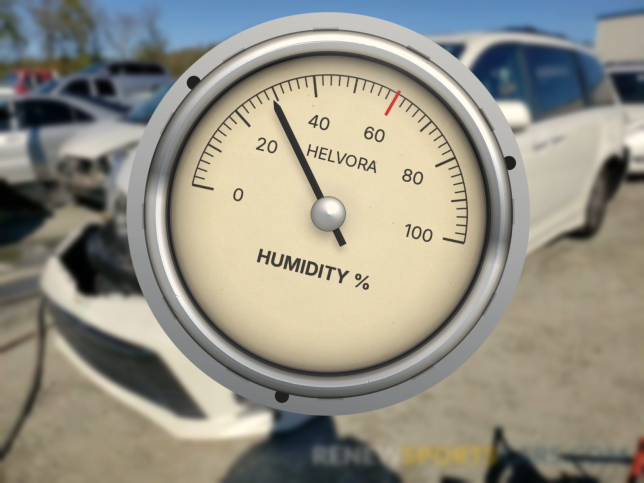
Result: 29 (%)
